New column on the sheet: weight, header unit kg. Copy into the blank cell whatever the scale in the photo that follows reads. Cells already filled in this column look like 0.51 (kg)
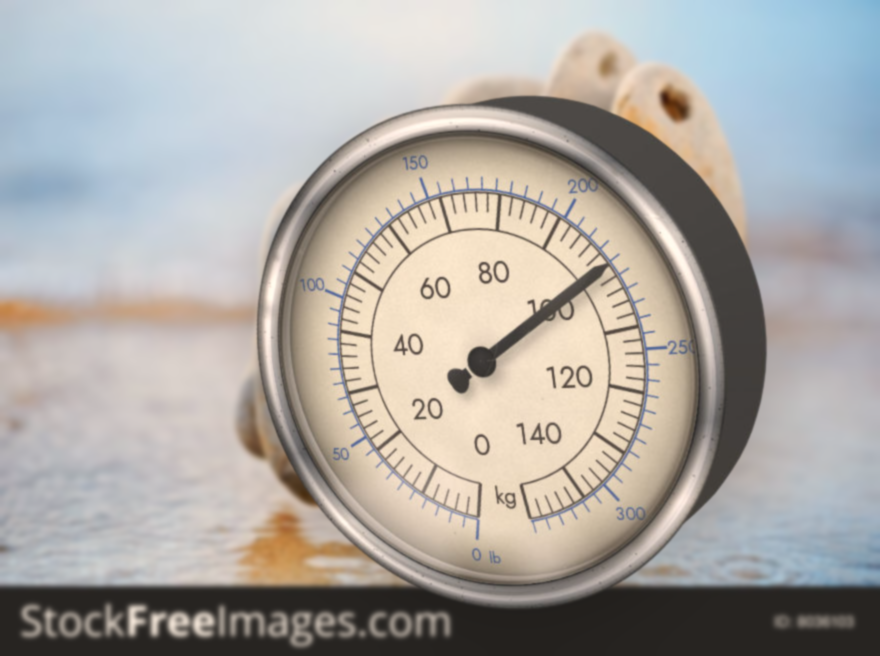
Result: 100 (kg)
